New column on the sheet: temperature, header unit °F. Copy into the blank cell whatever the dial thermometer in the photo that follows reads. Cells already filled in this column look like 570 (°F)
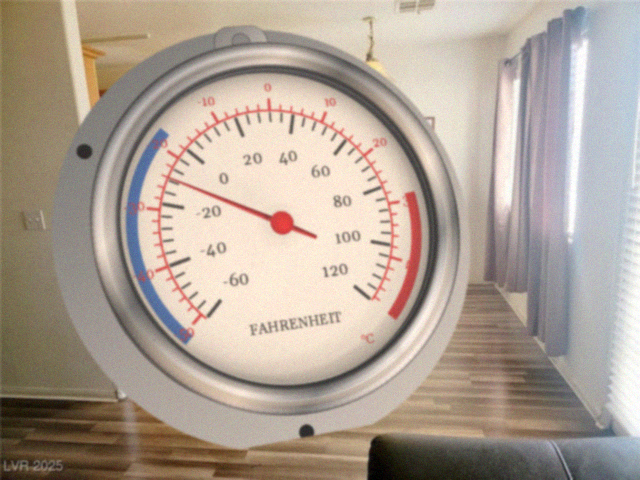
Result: -12 (°F)
